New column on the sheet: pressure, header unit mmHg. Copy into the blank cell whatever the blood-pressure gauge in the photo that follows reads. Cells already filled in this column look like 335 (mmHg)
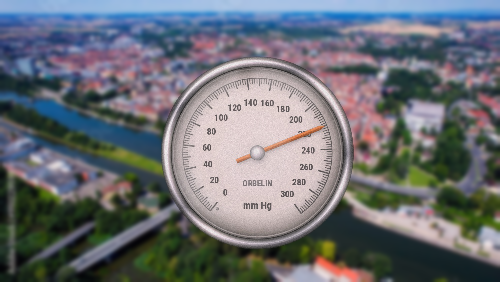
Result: 220 (mmHg)
